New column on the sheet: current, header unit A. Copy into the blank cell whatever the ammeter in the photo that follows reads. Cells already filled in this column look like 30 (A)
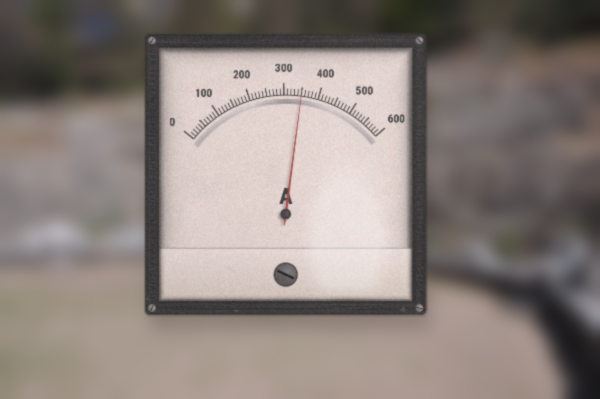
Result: 350 (A)
